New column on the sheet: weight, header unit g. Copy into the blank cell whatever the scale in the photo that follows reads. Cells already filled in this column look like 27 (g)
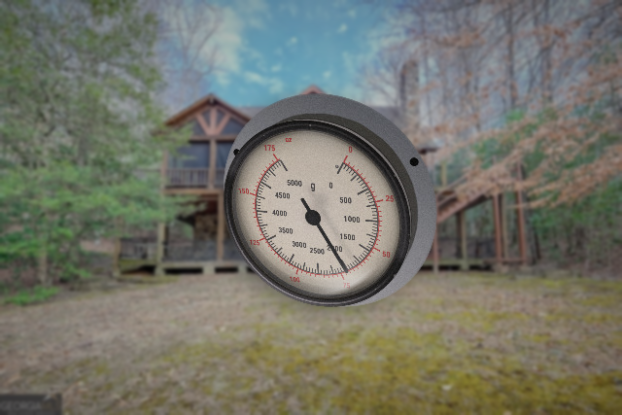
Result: 2000 (g)
